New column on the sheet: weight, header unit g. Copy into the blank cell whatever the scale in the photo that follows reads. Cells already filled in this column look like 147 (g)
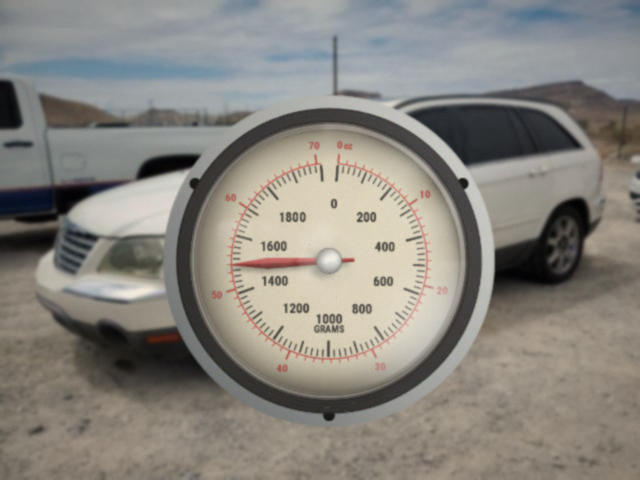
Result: 1500 (g)
